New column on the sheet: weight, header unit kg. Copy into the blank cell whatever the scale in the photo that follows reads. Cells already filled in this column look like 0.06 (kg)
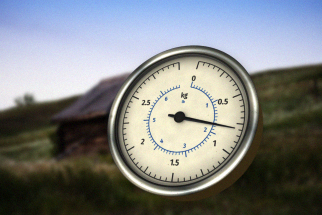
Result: 0.8 (kg)
